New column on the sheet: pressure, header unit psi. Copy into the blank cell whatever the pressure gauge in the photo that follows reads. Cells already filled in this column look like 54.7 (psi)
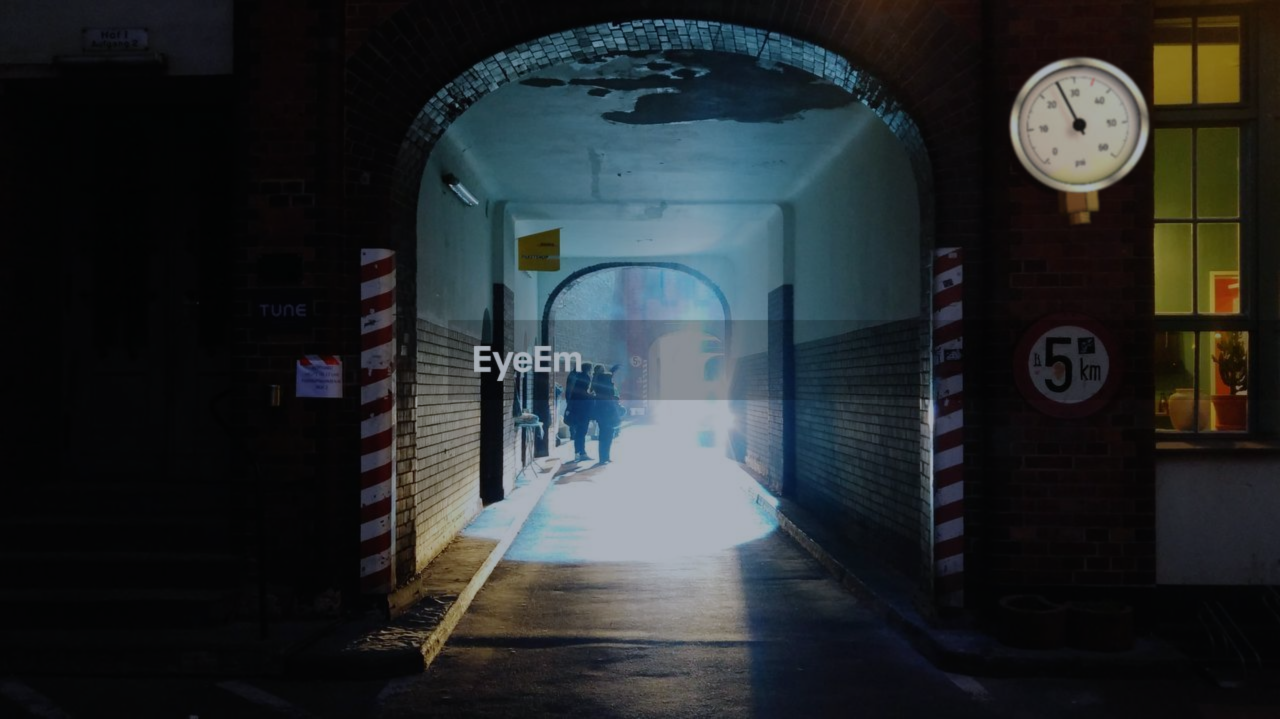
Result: 25 (psi)
